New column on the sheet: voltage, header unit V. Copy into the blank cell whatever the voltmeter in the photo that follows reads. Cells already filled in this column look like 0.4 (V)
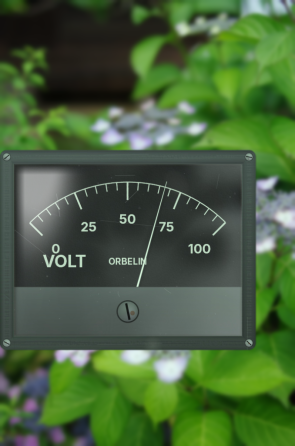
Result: 67.5 (V)
